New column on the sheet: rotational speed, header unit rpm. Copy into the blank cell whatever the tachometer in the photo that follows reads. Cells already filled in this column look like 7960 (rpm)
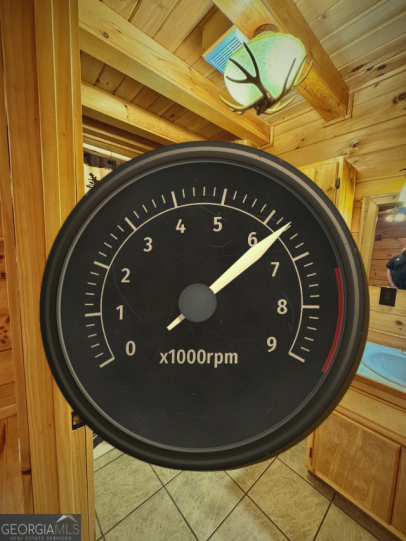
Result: 6400 (rpm)
